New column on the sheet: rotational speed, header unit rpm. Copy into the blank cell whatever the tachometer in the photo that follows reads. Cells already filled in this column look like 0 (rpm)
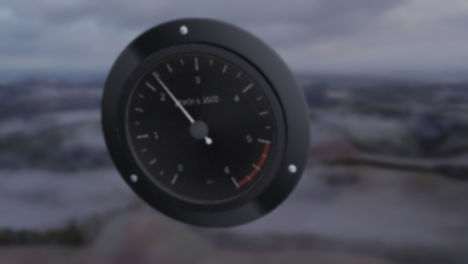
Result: 2250 (rpm)
